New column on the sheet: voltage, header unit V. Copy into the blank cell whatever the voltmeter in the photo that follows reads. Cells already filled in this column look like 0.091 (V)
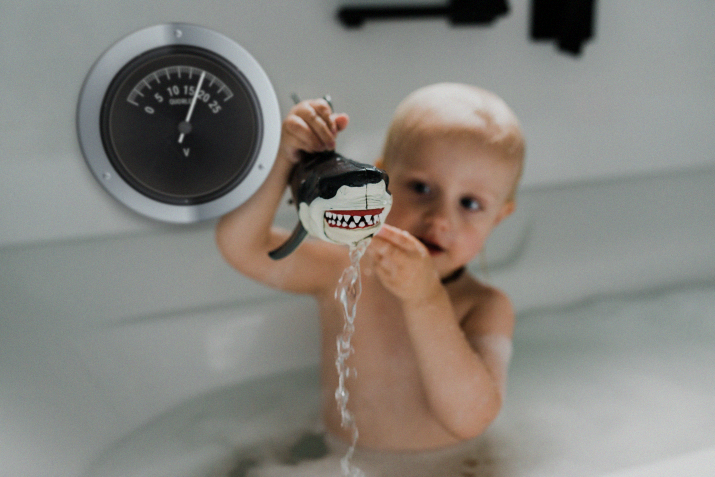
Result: 17.5 (V)
